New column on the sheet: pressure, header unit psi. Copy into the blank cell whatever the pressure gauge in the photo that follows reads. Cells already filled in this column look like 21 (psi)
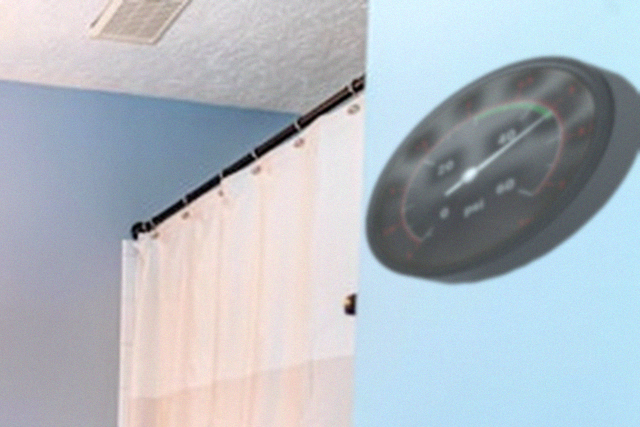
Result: 45 (psi)
